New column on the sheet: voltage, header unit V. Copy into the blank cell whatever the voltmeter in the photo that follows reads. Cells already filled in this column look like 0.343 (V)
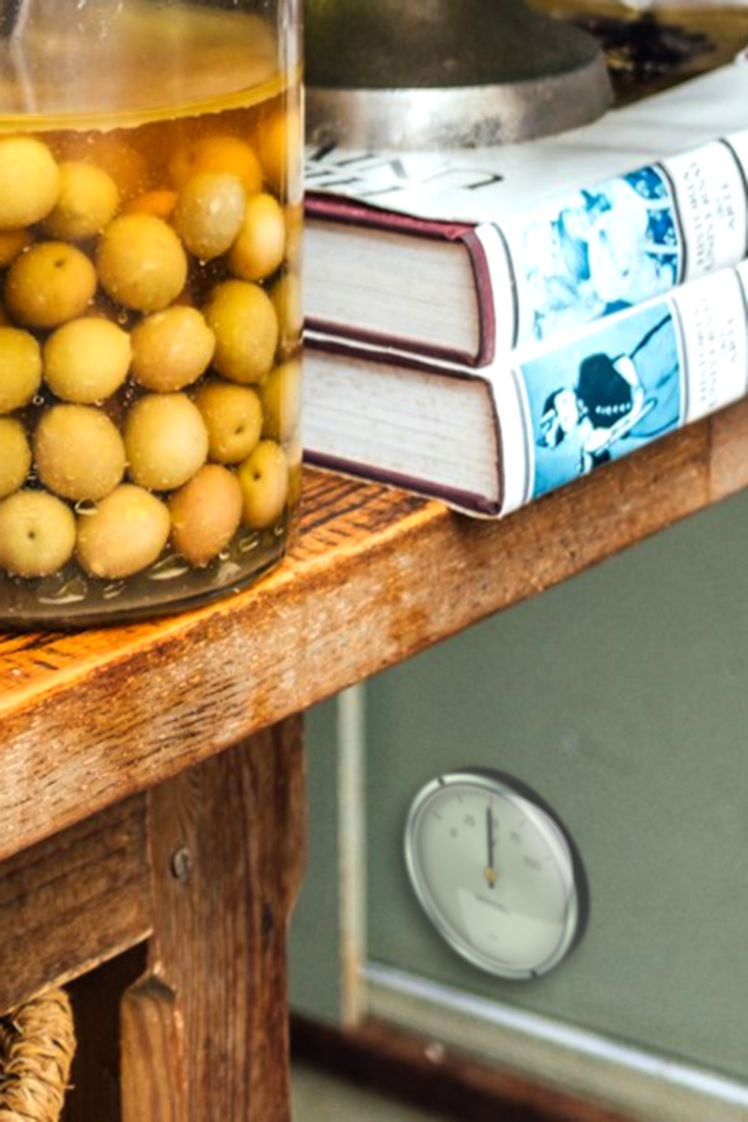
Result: 50 (V)
